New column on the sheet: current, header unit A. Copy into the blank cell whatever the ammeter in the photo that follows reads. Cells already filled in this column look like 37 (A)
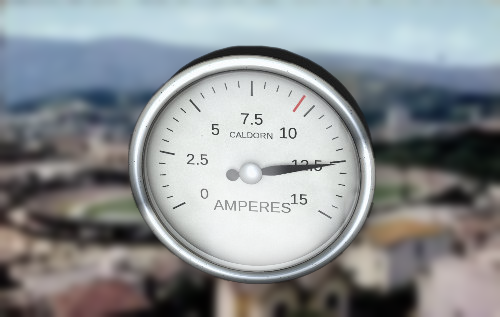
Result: 12.5 (A)
